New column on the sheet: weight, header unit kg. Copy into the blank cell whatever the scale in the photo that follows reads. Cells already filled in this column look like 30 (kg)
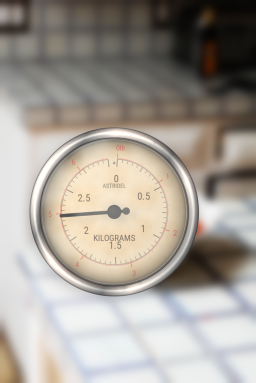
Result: 2.25 (kg)
